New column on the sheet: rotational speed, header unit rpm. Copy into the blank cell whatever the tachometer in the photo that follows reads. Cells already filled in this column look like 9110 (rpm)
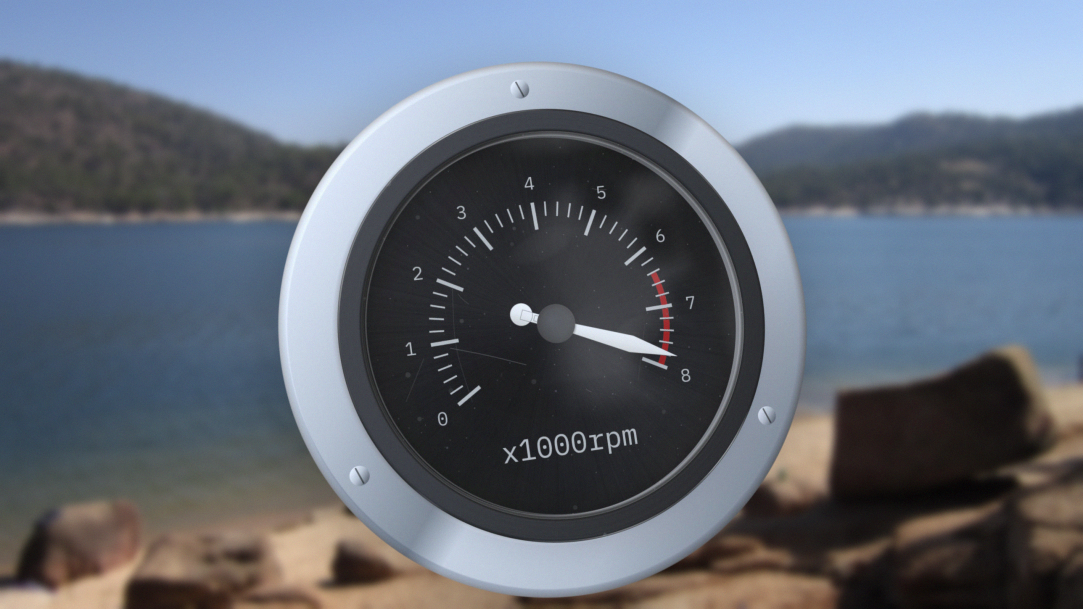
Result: 7800 (rpm)
